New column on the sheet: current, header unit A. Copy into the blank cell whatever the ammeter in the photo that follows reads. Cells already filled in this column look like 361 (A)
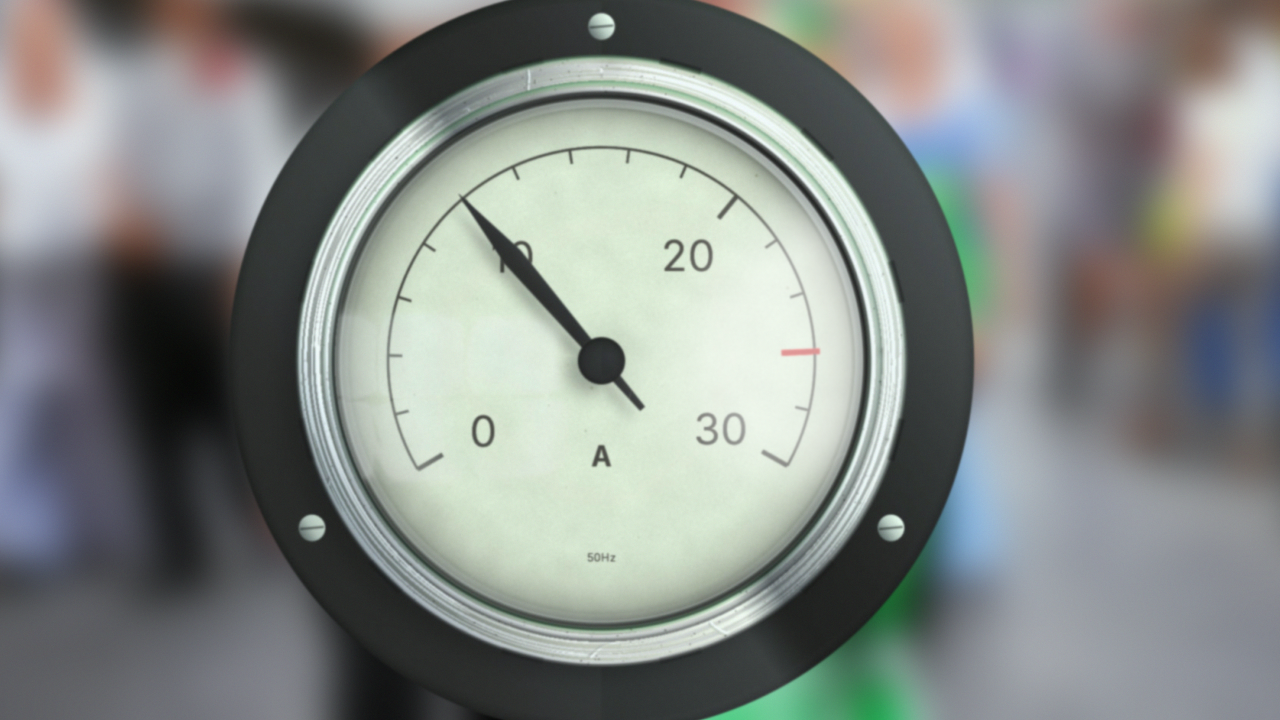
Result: 10 (A)
